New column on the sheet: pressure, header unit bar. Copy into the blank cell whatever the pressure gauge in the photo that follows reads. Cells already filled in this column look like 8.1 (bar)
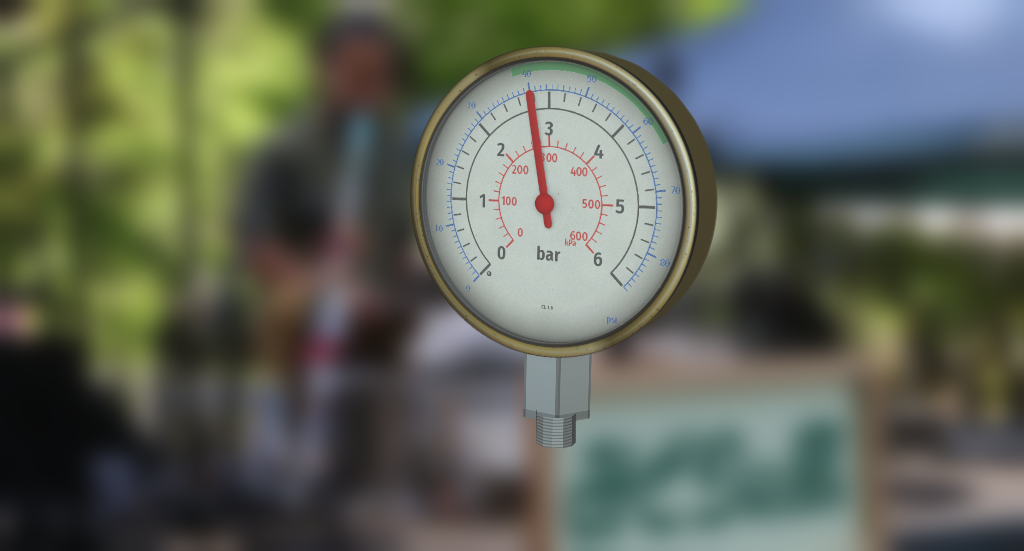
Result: 2.8 (bar)
